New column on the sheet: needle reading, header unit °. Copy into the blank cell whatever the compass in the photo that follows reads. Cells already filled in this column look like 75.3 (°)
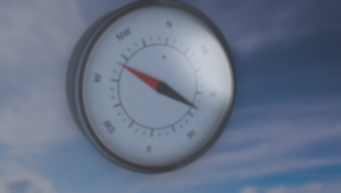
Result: 290 (°)
